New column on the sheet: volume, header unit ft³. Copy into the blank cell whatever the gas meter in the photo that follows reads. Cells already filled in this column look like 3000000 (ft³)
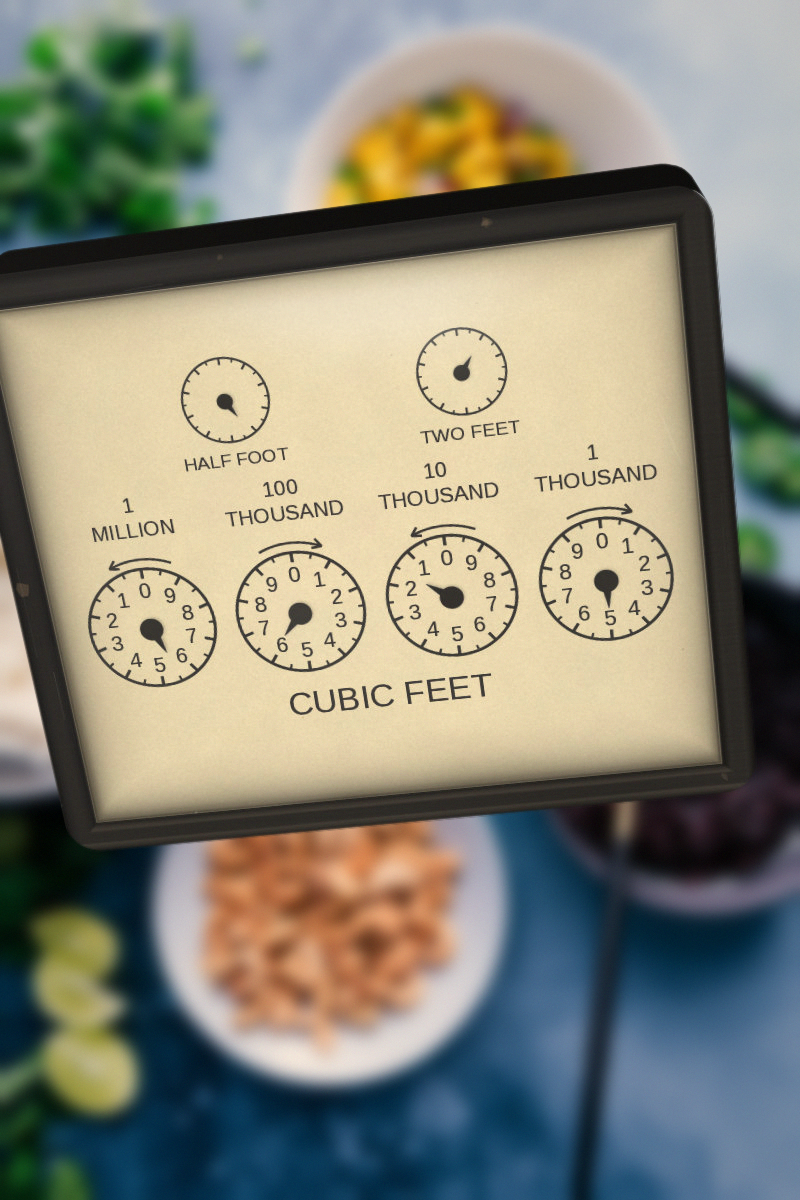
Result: 561500 (ft³)
